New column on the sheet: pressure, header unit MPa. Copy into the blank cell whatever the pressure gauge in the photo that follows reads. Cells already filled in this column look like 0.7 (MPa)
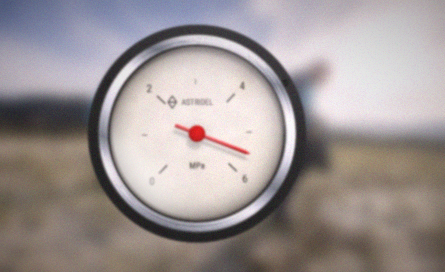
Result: 5.5 (MPa)
